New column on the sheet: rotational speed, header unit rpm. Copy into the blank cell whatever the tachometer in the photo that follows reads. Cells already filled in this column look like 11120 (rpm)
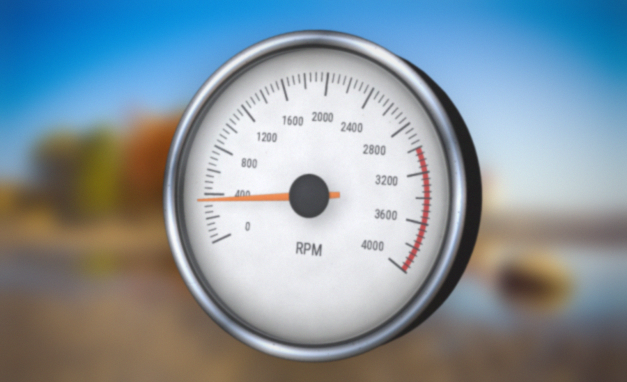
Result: 350 (rpm)
